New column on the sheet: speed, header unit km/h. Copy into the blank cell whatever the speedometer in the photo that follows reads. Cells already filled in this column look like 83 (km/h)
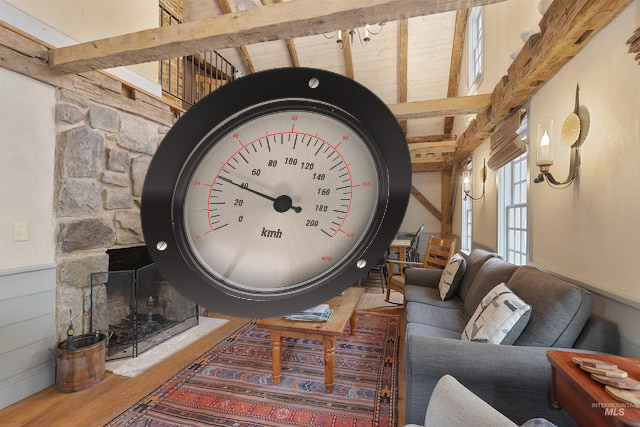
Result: 40 (km/h)
